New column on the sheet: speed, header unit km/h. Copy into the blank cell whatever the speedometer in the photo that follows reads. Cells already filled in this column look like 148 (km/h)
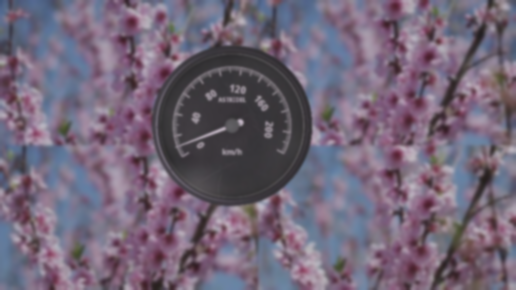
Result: 10 (km/h)
